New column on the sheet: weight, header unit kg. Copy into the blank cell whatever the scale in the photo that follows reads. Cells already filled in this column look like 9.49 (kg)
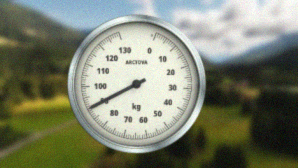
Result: 90 (kg)
